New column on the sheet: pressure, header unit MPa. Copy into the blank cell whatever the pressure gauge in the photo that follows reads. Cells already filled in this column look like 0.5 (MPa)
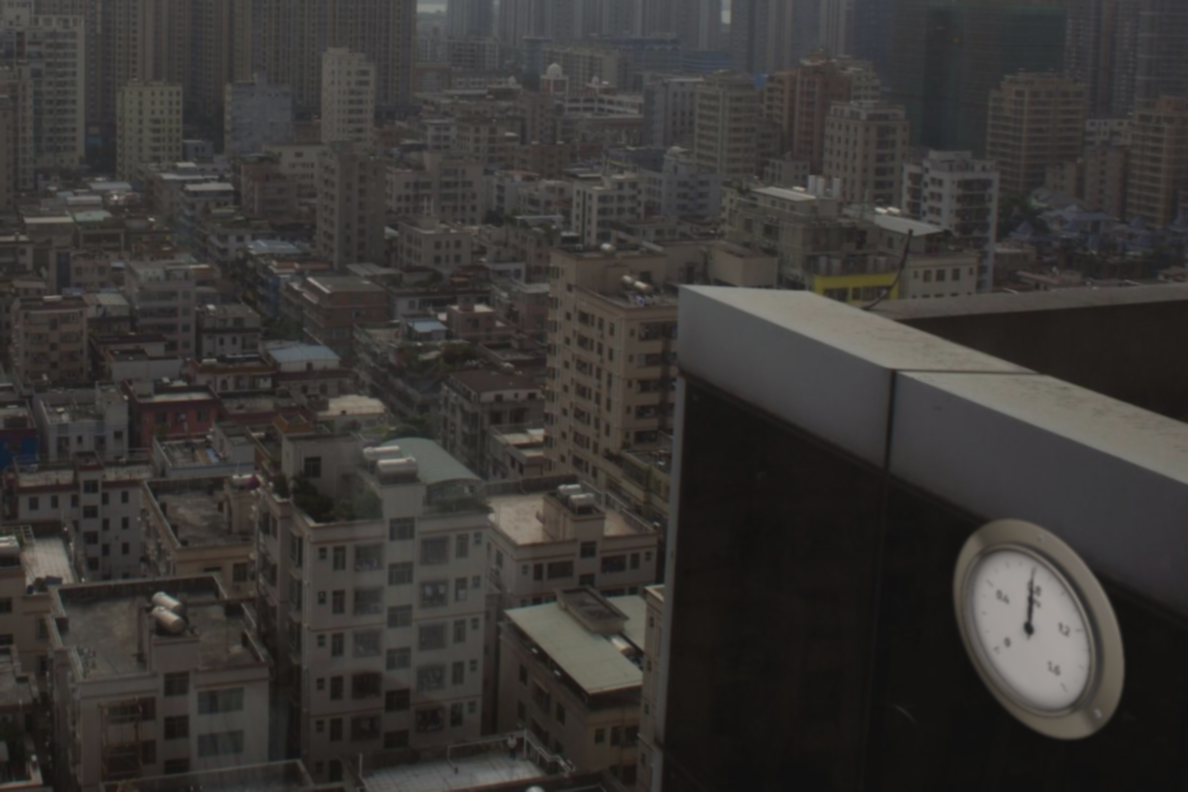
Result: 0.8 (MPa)
